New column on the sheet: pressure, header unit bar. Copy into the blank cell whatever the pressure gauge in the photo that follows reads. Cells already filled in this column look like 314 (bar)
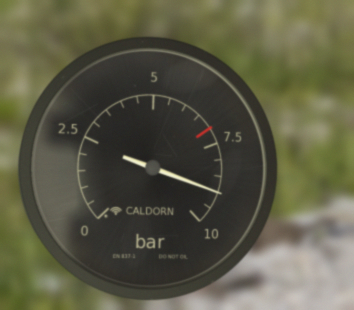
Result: 9 (bar)
